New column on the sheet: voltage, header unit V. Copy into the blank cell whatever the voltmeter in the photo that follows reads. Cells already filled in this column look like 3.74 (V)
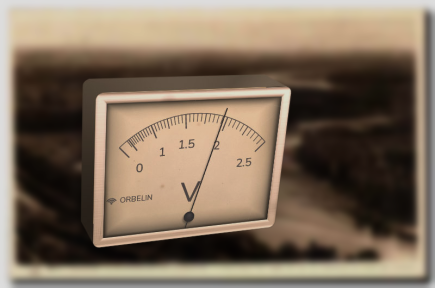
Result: 1.95 (V)
